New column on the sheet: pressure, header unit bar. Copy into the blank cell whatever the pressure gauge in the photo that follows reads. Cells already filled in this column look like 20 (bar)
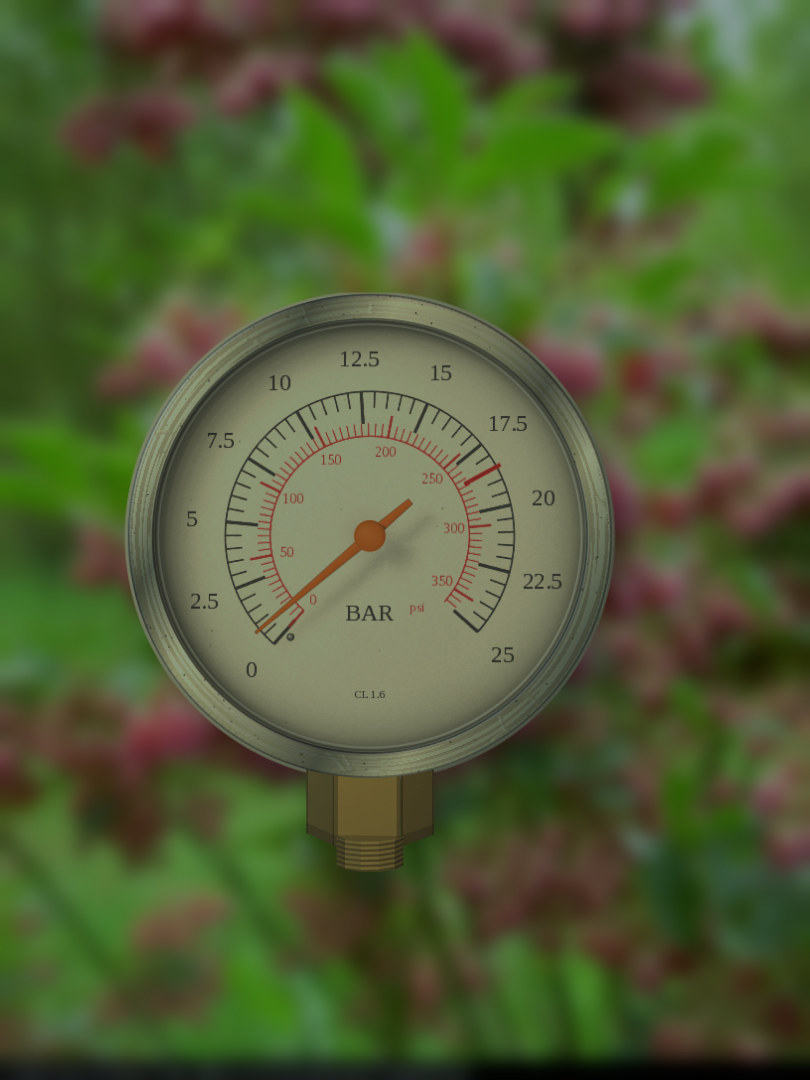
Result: 0.75 (bar)
